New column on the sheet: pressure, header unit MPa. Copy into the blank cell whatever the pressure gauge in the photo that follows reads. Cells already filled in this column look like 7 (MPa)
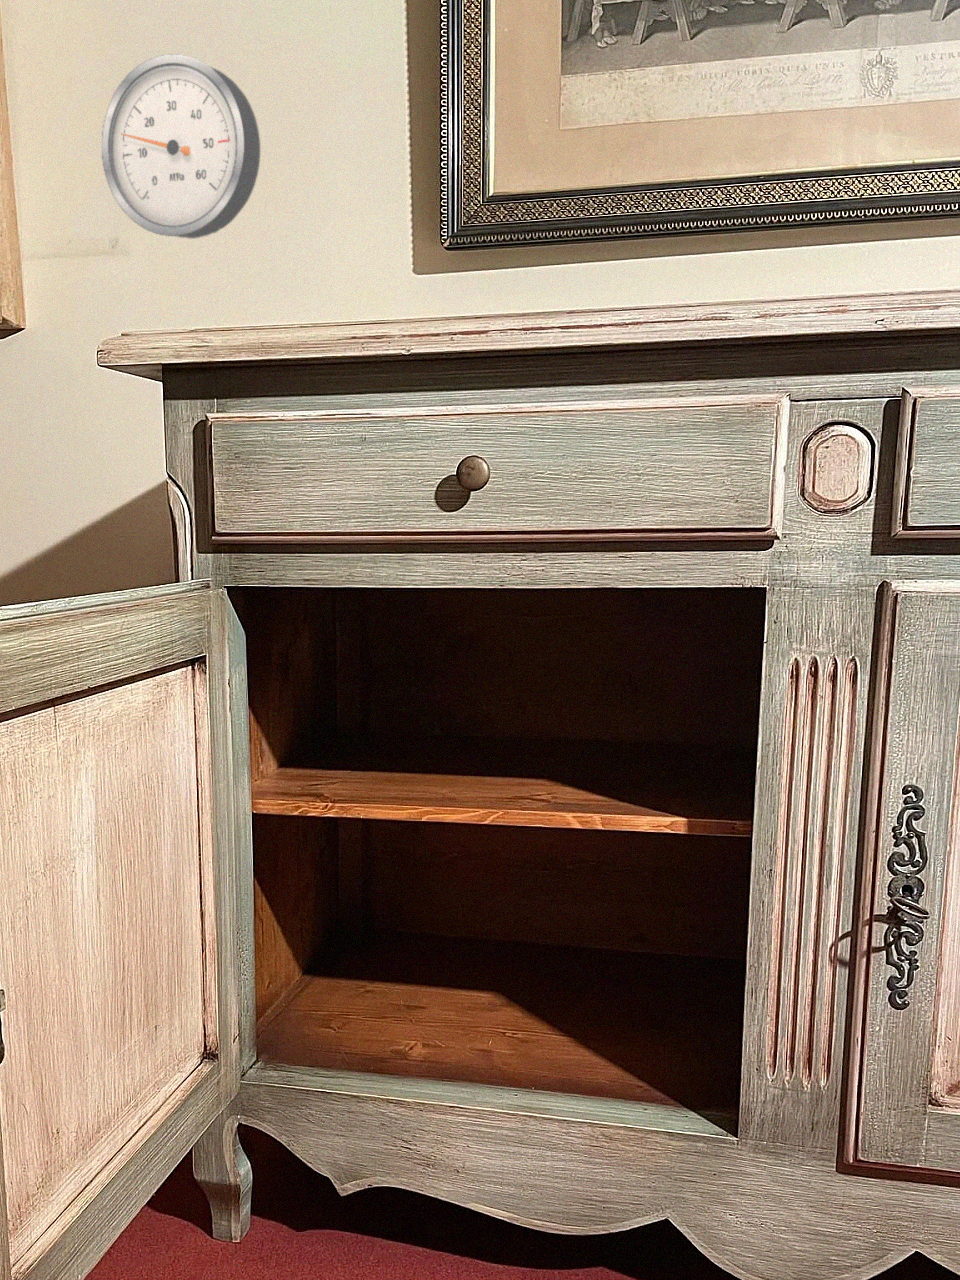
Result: 14 (MPa)
